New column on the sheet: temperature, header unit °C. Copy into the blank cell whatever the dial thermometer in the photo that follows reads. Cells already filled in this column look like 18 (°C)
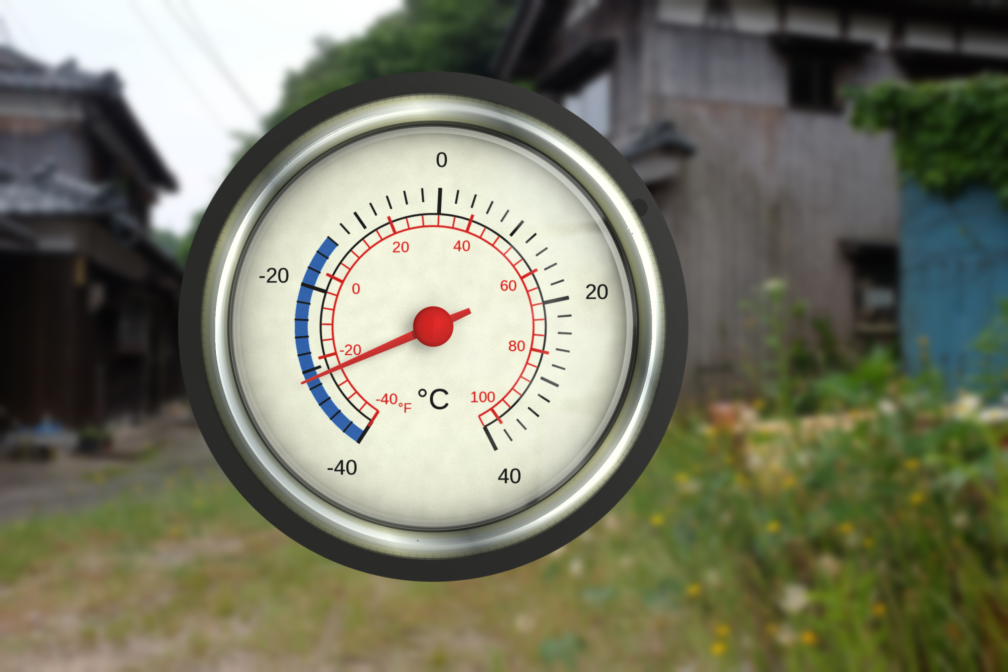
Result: -31 (°C)
